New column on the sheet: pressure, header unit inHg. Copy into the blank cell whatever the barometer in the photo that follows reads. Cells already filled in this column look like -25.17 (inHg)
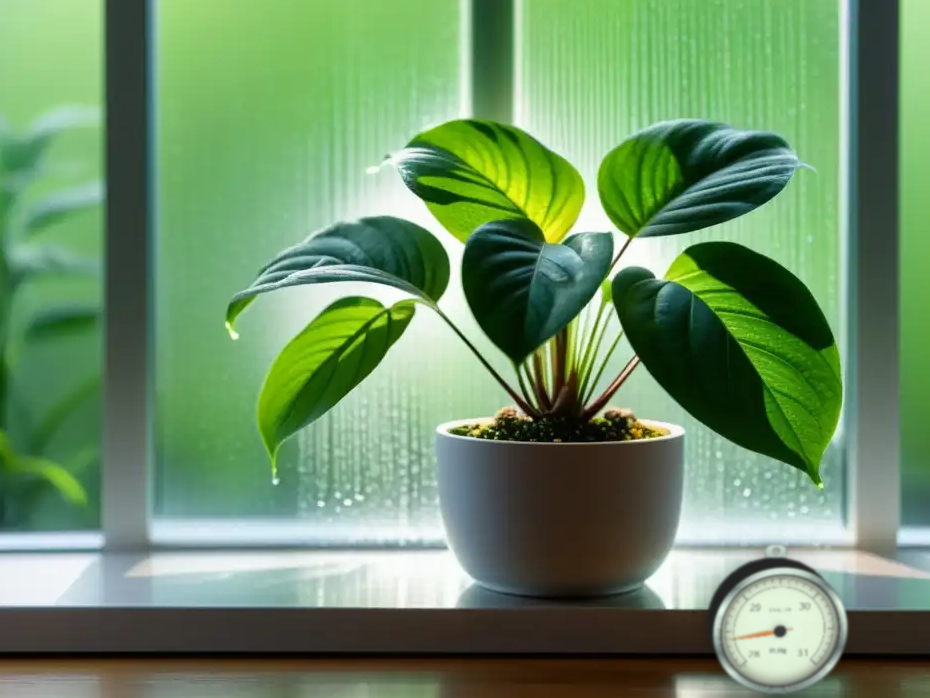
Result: 28.4 (inHg)
